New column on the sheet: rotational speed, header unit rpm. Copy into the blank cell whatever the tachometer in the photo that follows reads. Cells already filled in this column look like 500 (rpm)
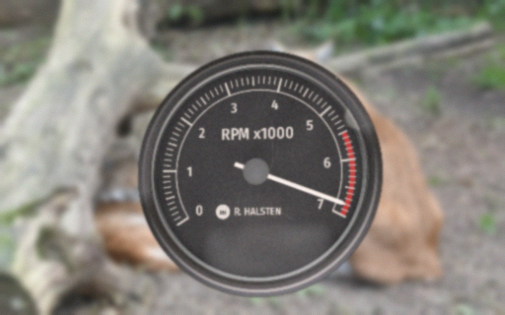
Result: 6800 (rpm)
